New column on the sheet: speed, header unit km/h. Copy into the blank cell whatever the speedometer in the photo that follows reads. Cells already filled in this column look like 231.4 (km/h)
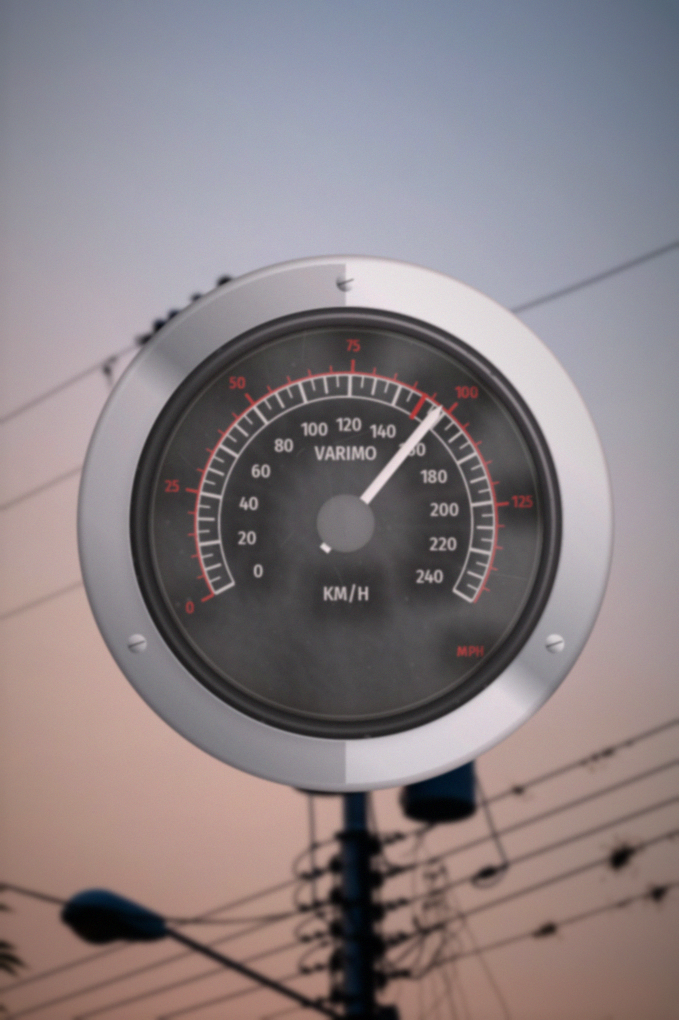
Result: 157.5 (km/h)
